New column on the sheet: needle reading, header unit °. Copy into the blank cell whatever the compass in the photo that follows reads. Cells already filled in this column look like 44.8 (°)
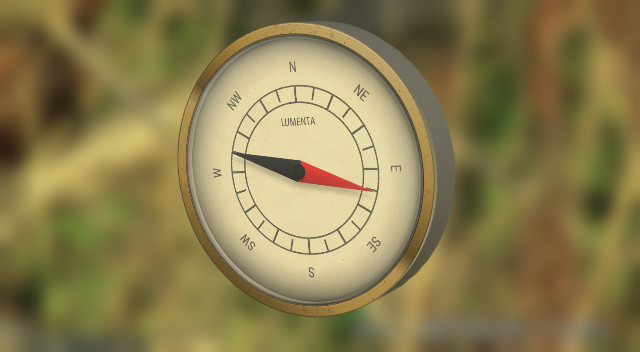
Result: 105 (°)
